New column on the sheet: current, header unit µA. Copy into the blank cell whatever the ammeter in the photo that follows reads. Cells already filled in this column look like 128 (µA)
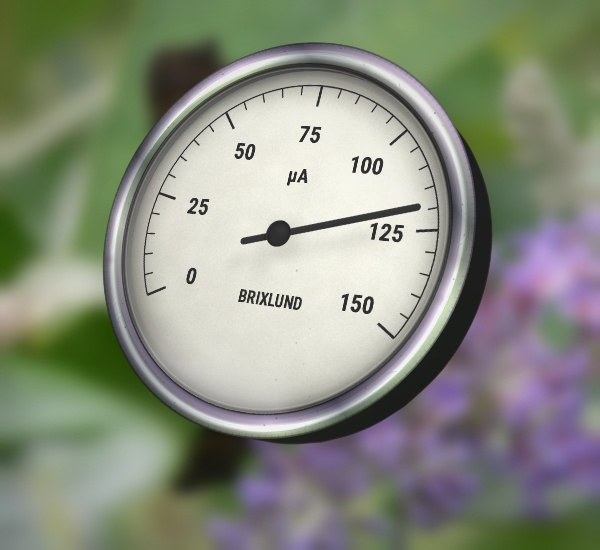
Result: 120 (µA)
